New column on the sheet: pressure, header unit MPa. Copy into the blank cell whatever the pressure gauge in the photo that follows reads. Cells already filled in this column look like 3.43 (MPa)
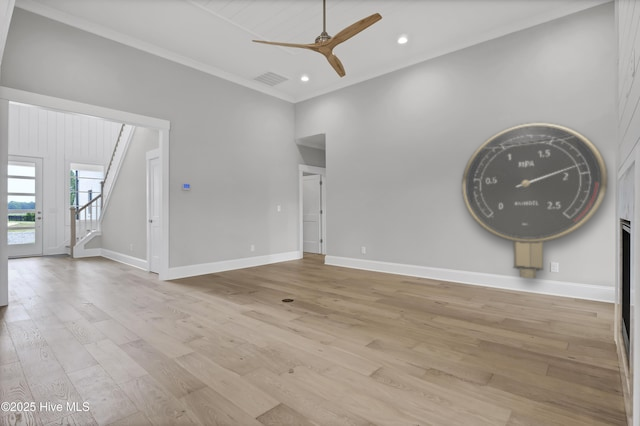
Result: 1.9 (MPa)
